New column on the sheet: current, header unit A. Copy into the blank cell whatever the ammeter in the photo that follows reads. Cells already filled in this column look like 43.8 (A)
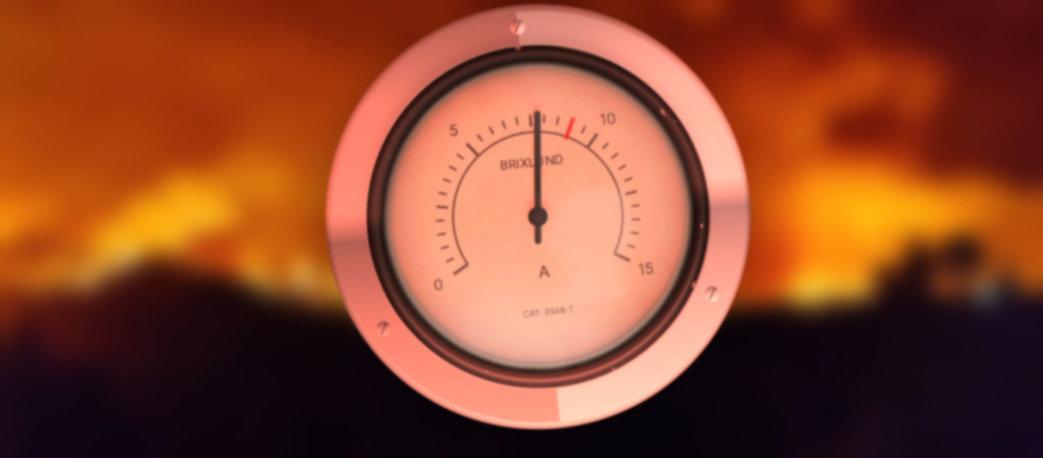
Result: 7.75 (A)
